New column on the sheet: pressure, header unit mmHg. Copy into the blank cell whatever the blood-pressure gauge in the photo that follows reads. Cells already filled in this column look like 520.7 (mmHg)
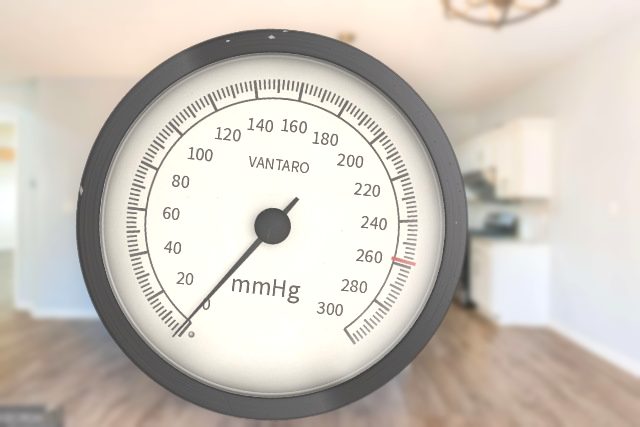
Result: 2 (mmHg)
